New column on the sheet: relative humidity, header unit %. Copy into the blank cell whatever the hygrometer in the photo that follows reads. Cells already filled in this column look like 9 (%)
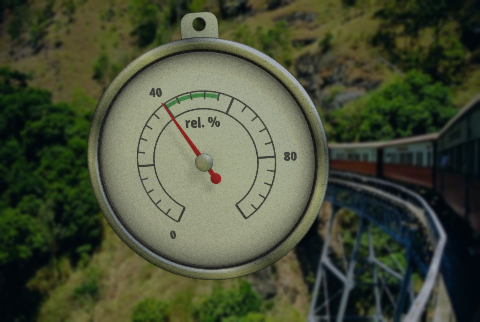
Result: 40 (%)
